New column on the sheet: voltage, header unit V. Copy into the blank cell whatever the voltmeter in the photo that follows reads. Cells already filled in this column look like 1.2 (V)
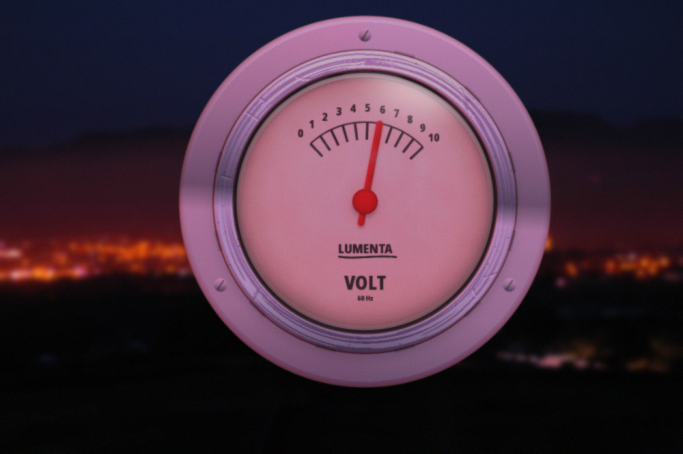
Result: 6 (V)
